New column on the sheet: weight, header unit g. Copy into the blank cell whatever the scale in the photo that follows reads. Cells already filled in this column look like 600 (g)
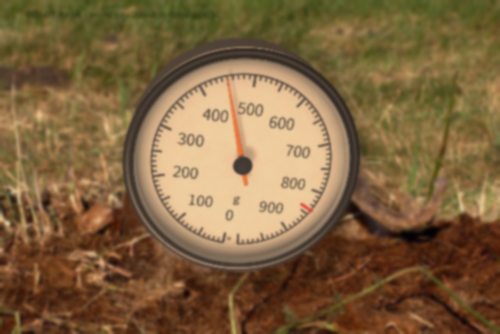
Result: 450 (g)
